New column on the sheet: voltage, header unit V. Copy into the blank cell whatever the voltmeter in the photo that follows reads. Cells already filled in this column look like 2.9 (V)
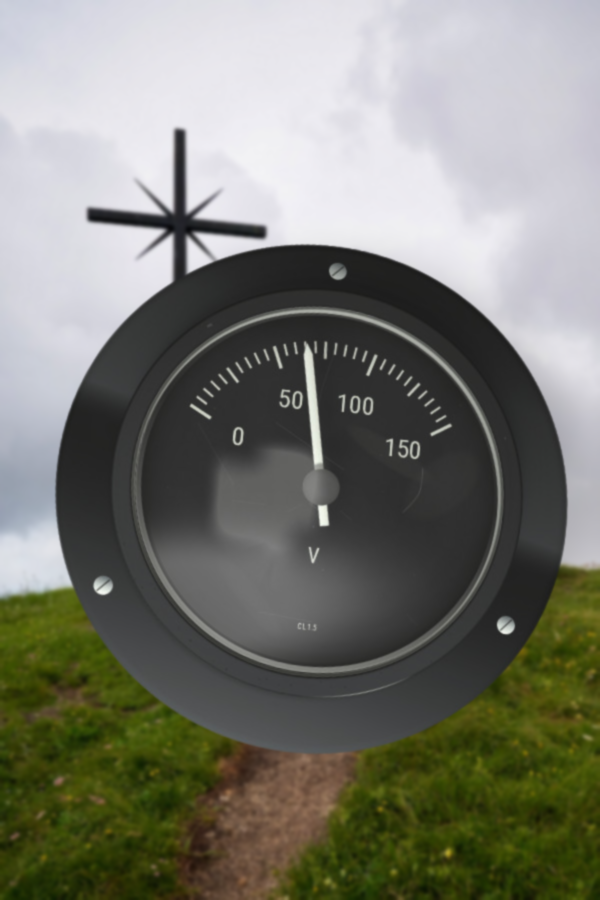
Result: 65 (V)
